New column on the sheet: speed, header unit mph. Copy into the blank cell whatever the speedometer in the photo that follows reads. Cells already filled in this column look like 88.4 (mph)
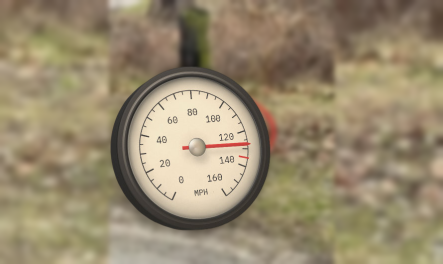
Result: 127.5 (mph)
